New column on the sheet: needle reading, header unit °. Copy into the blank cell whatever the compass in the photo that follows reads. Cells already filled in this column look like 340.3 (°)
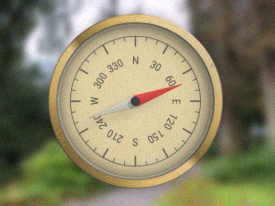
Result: 70 (°)
